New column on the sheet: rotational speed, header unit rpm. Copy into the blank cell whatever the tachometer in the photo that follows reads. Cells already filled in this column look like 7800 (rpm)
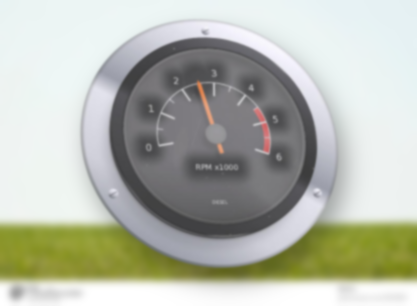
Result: 2500 (rpm)
